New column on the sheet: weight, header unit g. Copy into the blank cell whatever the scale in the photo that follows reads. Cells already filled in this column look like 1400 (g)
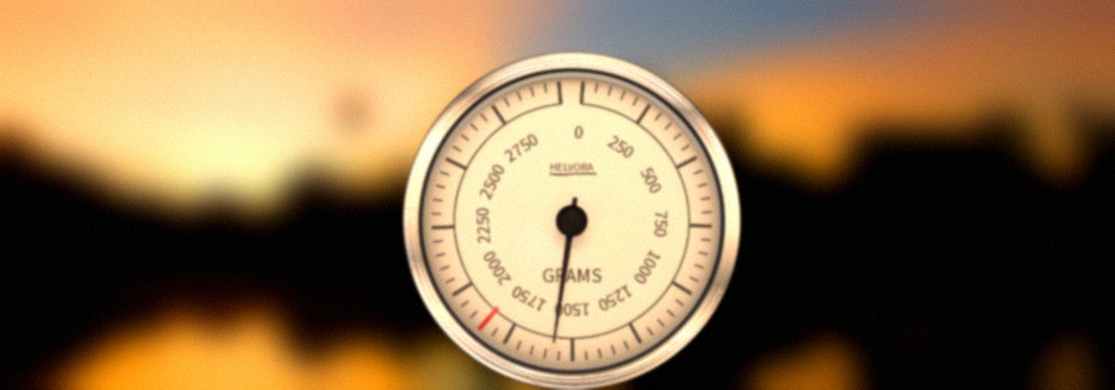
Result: 1575 (g)
